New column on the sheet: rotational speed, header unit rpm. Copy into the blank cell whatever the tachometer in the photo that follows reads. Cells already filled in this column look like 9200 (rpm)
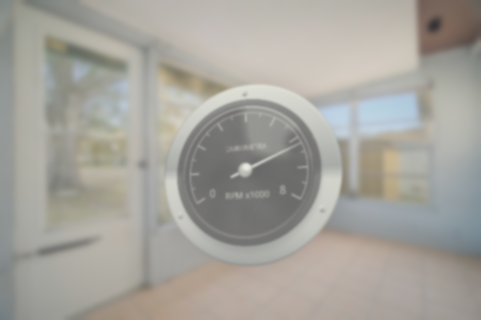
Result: 6250 (rpm)
